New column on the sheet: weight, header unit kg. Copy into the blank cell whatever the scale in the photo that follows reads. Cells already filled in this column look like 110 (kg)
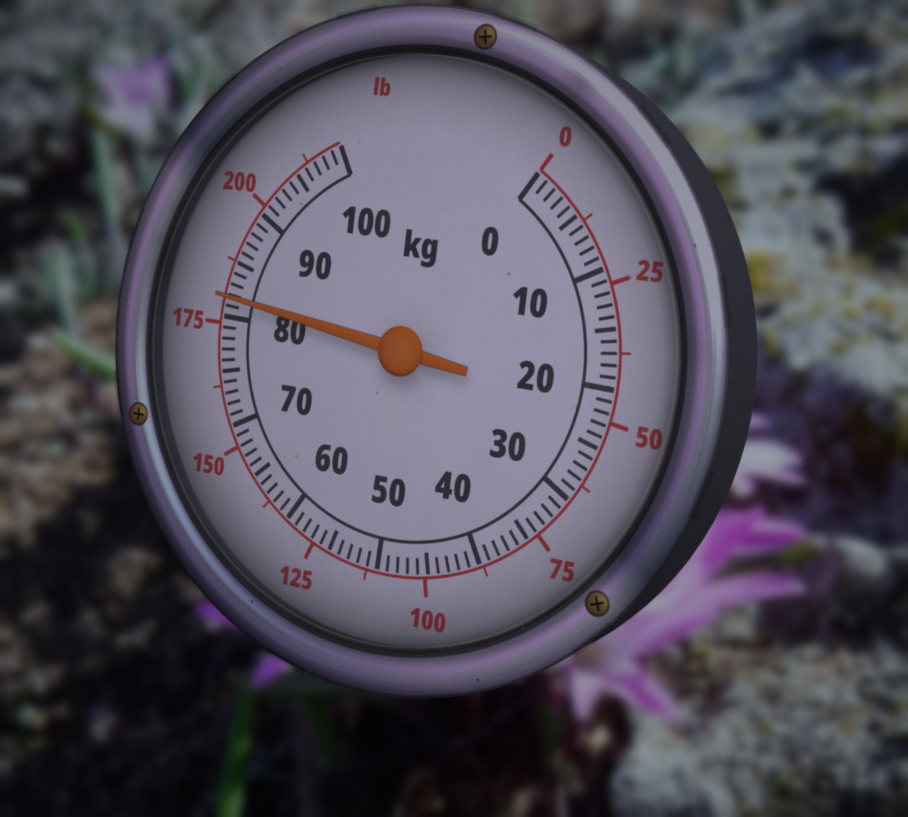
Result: 82 (kg)
